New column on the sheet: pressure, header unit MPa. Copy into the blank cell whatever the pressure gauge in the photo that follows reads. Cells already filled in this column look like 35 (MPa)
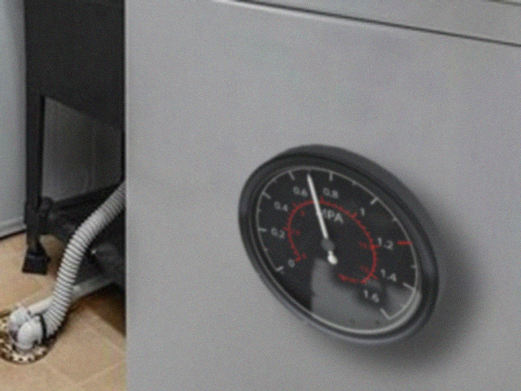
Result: 0.7 (MPa)
